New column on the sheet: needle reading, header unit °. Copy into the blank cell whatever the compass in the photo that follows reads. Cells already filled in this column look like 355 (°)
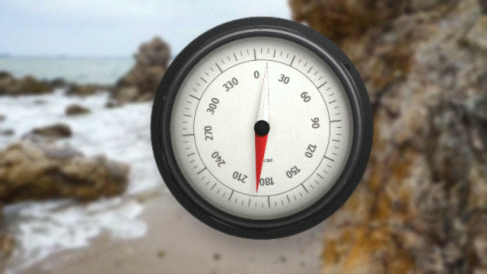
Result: 190 (°)
